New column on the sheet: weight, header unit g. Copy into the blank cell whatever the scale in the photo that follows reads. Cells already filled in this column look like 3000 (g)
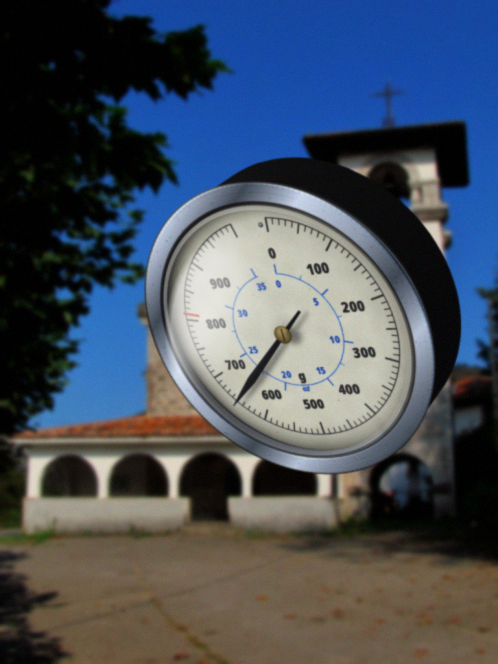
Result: 650 (g)
